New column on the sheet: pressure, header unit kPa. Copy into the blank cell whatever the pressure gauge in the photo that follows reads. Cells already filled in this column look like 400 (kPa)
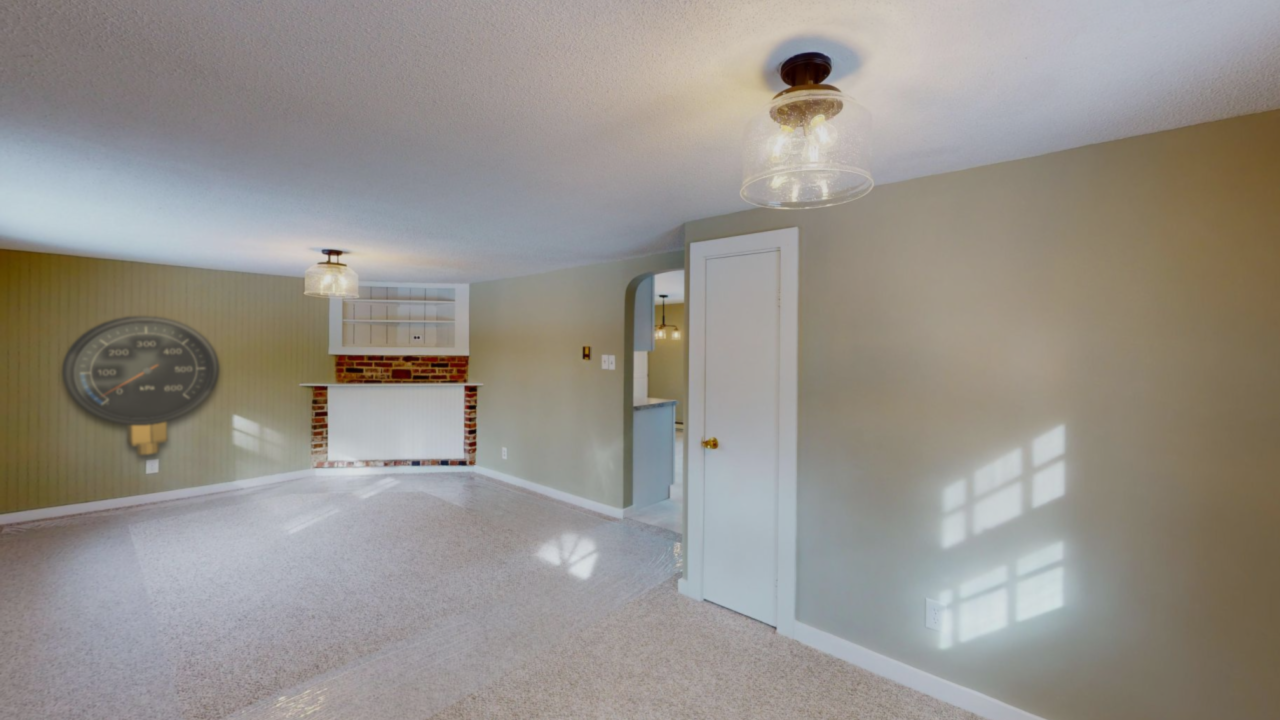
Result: 20 (kPa)
